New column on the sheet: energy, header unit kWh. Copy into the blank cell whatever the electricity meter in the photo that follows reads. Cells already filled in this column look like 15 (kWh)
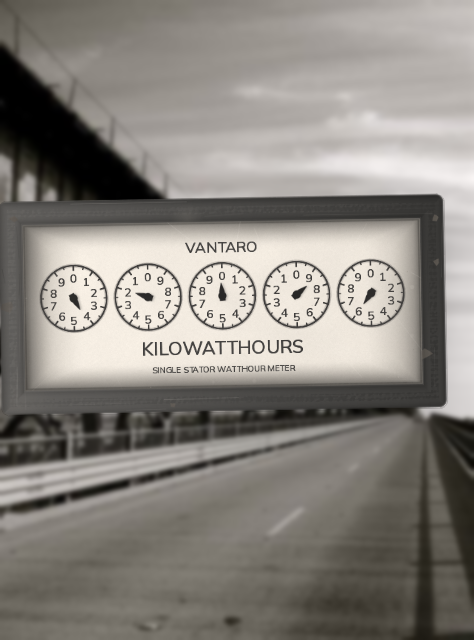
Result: 41986 (kWh)
